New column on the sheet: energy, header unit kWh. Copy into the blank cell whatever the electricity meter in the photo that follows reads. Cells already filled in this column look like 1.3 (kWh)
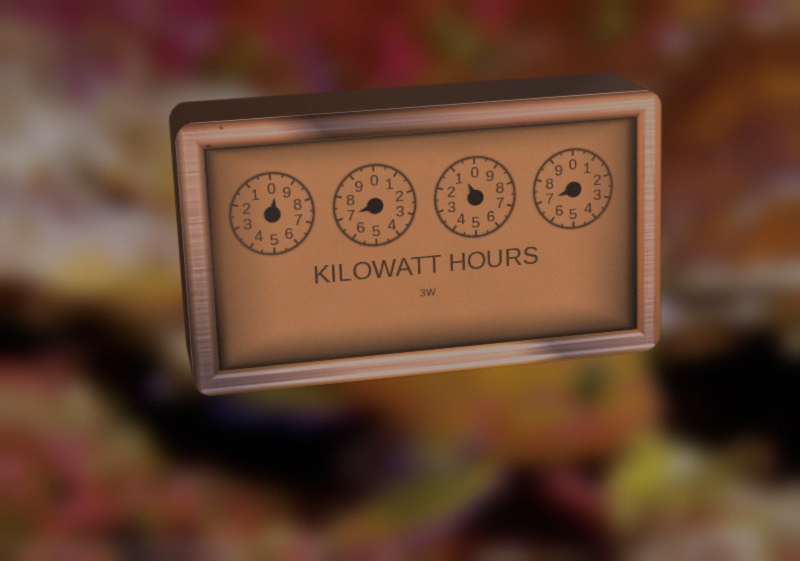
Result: 9707 (kWh)
